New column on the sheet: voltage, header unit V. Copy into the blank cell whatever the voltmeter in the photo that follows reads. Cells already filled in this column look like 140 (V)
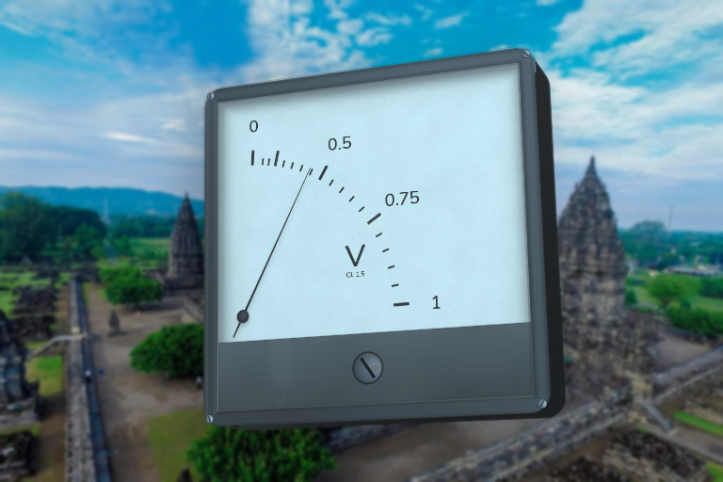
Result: 0.45 (V)
